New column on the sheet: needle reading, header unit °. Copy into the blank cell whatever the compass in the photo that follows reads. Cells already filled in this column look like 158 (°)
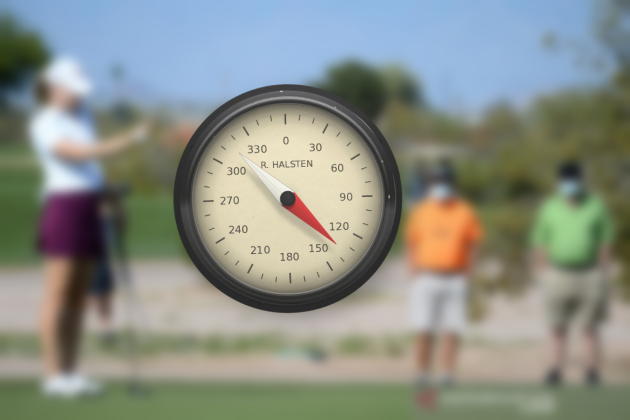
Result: 135 (°)
